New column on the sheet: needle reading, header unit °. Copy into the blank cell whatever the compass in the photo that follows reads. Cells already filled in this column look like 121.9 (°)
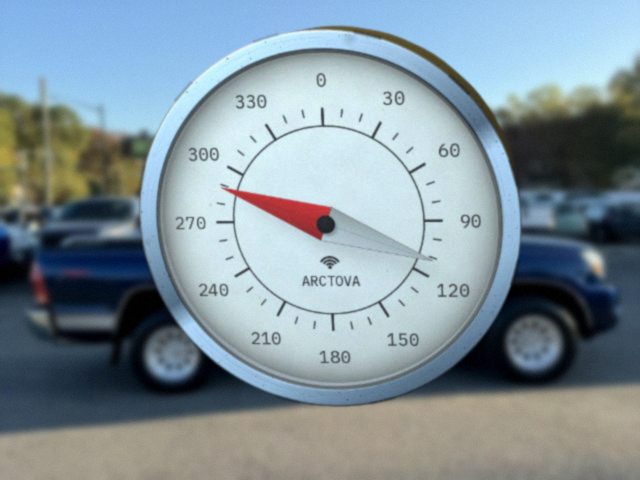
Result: 290 (°)
